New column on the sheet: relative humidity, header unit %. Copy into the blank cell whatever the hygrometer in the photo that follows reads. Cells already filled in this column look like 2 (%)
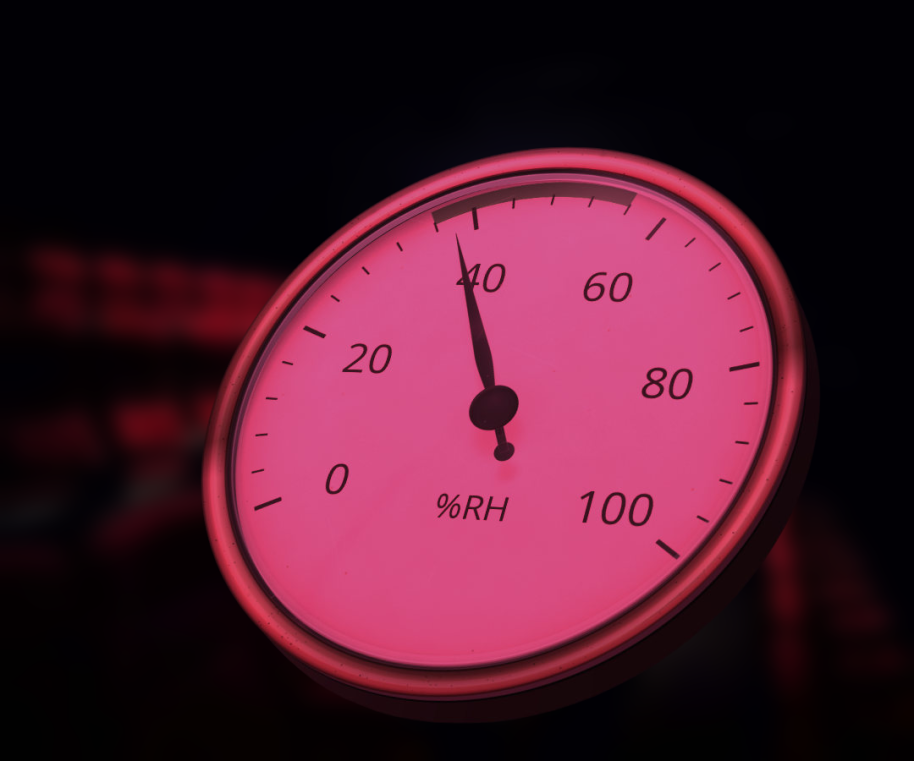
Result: 38 (%)
